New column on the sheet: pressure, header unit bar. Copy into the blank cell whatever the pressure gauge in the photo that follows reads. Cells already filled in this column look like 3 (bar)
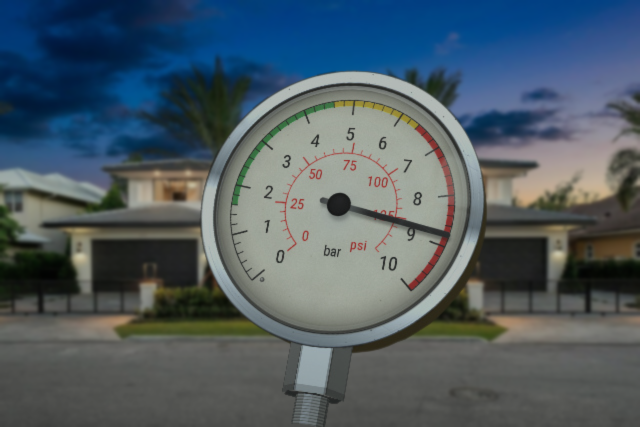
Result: 8.8 (bar)
